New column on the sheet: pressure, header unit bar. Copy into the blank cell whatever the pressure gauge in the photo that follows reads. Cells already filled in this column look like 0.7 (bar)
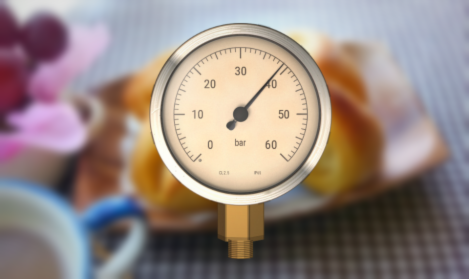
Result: 39 (bar)
